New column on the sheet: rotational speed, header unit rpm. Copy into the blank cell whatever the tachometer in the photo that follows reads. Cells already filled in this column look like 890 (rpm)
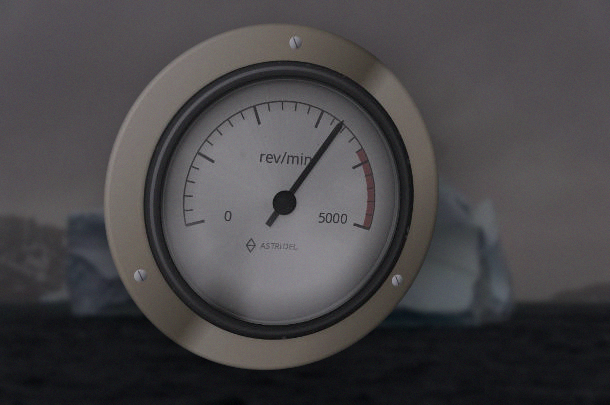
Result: 3300 (rpm)
